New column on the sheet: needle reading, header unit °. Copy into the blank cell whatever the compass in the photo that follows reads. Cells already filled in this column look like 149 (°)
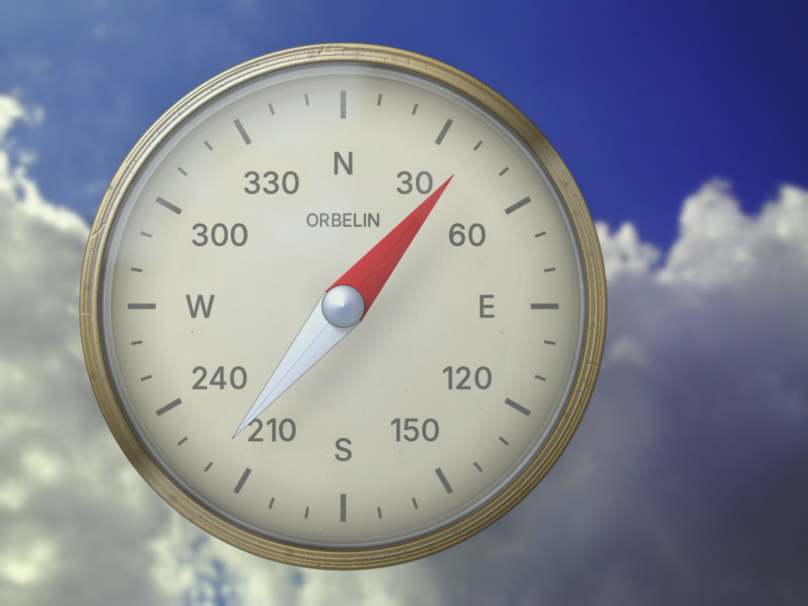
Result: 40 (°)
